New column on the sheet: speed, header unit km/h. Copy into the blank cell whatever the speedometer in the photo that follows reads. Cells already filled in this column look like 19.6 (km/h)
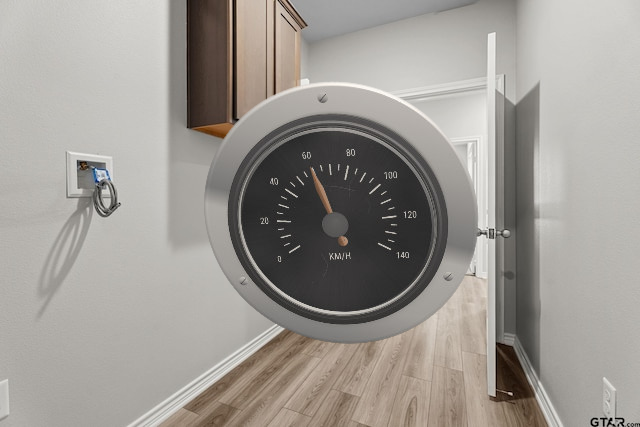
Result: 60 (km/h)
